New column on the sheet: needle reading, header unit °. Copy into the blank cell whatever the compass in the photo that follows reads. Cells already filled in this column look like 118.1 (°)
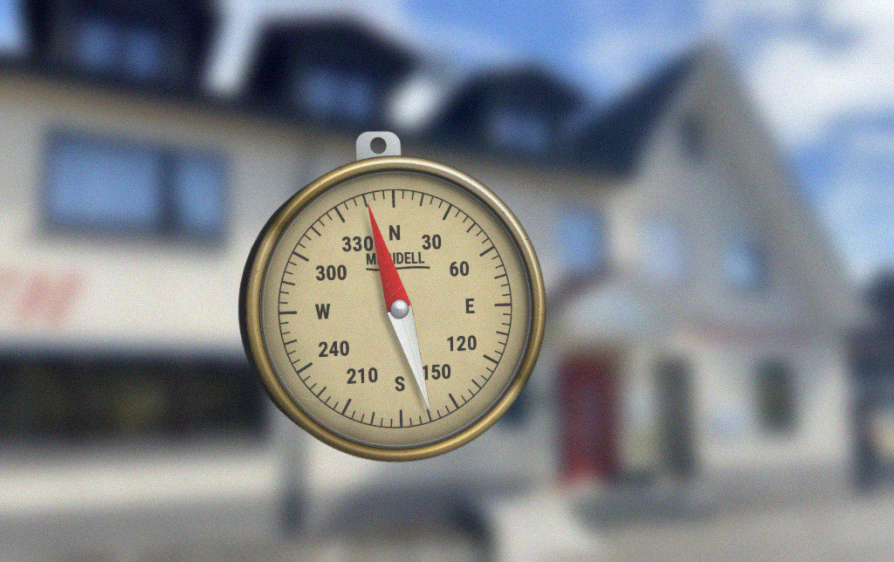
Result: 345 (°)
